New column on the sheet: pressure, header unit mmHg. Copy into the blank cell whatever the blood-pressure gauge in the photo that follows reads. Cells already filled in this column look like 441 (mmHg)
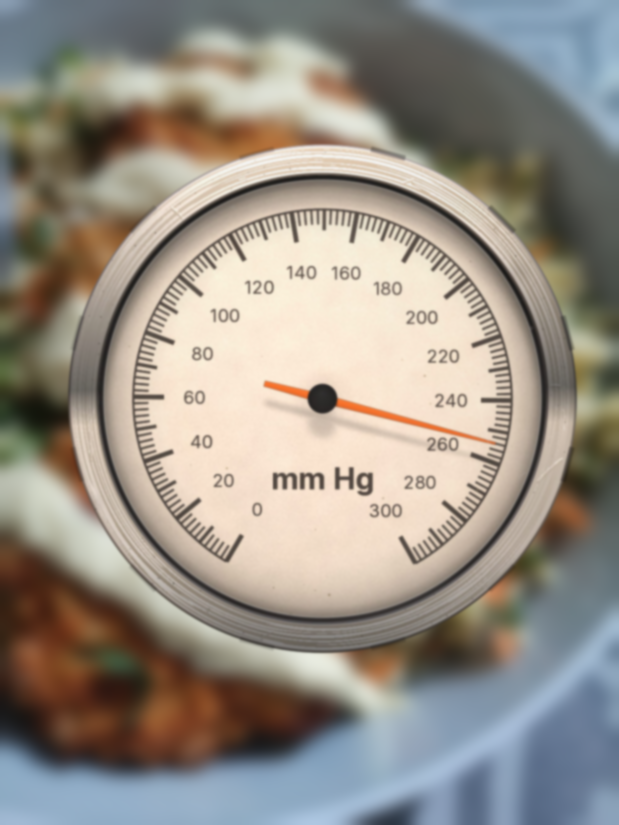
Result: 254 (mmHg)
